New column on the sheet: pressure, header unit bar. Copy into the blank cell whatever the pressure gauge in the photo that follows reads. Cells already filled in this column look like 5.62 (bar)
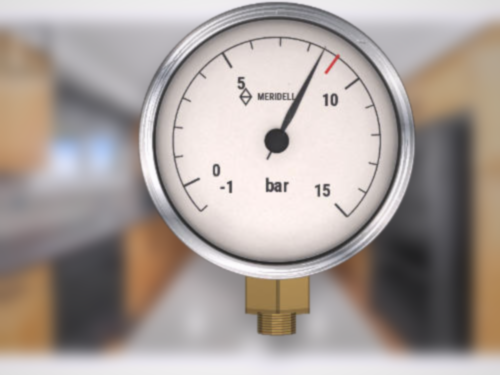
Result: 8.5 (bar)
